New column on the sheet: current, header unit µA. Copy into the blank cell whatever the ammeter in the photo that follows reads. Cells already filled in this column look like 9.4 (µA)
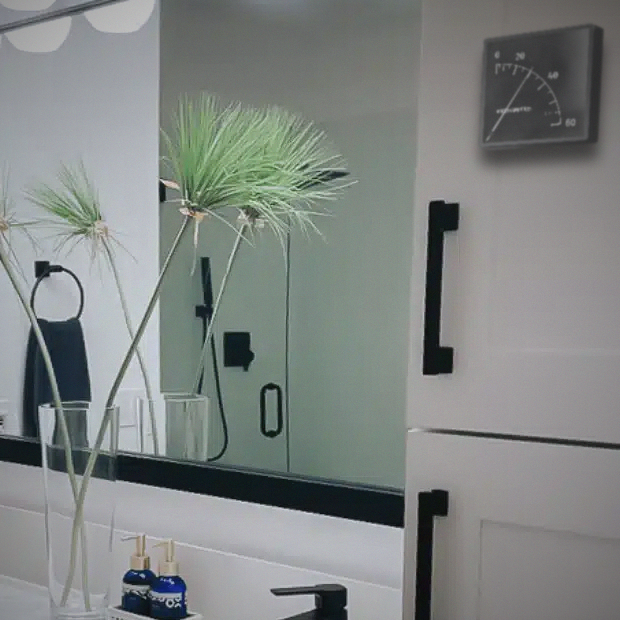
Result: 30 (µA)
